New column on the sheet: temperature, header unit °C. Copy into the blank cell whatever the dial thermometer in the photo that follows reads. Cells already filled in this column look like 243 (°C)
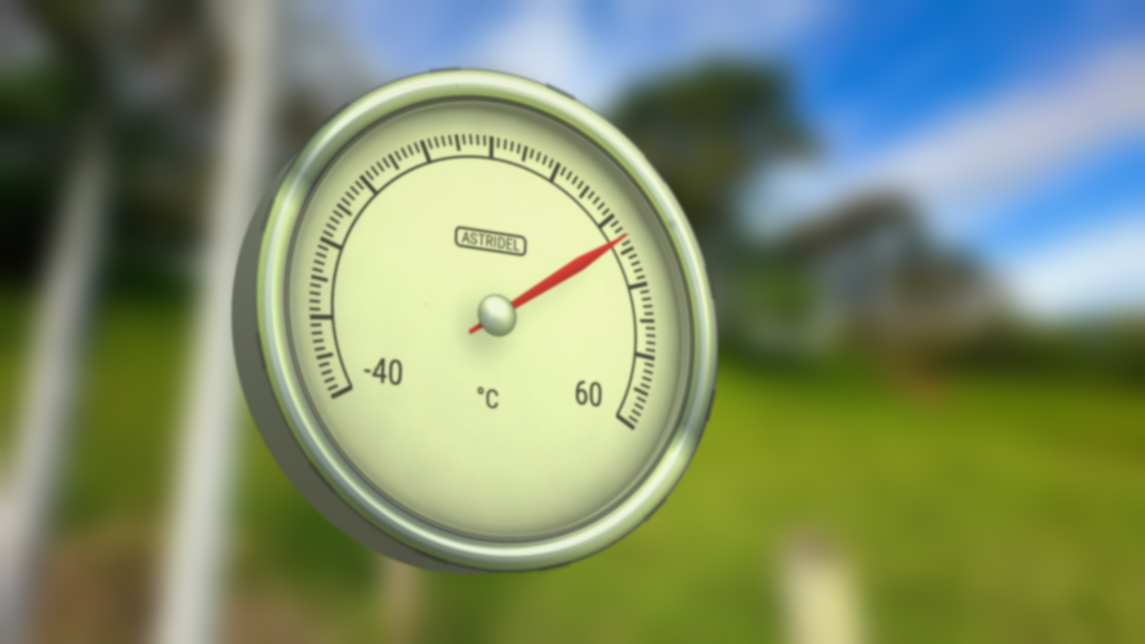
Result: 33 (°C)
